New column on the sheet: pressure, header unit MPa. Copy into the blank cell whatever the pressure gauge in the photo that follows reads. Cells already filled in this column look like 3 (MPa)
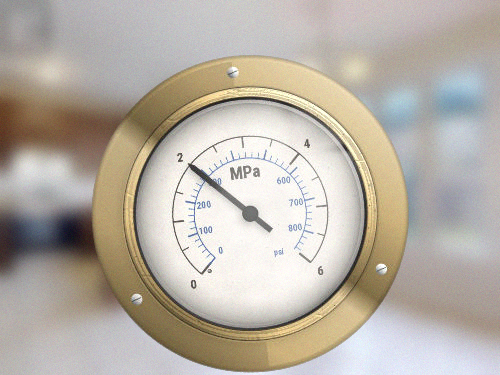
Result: 2 (MPa)
